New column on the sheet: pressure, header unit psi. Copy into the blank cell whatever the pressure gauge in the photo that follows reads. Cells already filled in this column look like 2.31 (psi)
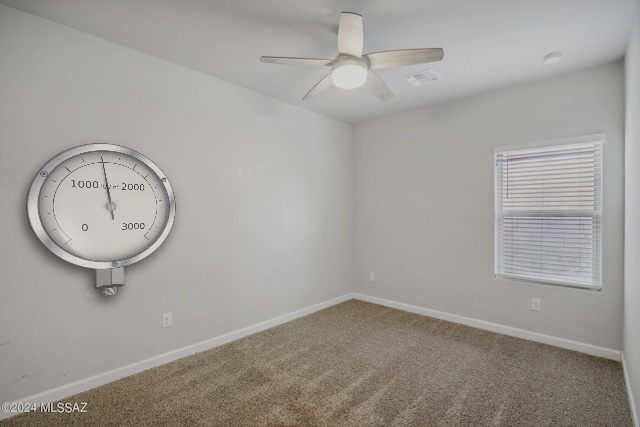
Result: 1400 (psi)
